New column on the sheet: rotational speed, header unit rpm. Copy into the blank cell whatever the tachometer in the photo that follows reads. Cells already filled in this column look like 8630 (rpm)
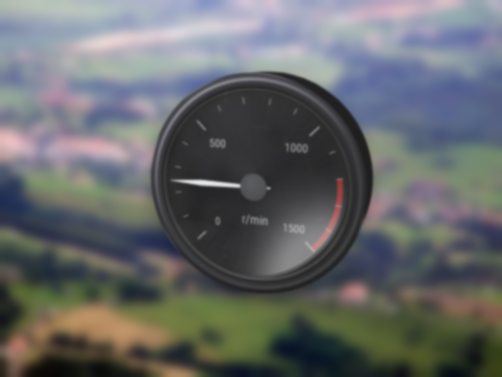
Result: 250 (rpm)
